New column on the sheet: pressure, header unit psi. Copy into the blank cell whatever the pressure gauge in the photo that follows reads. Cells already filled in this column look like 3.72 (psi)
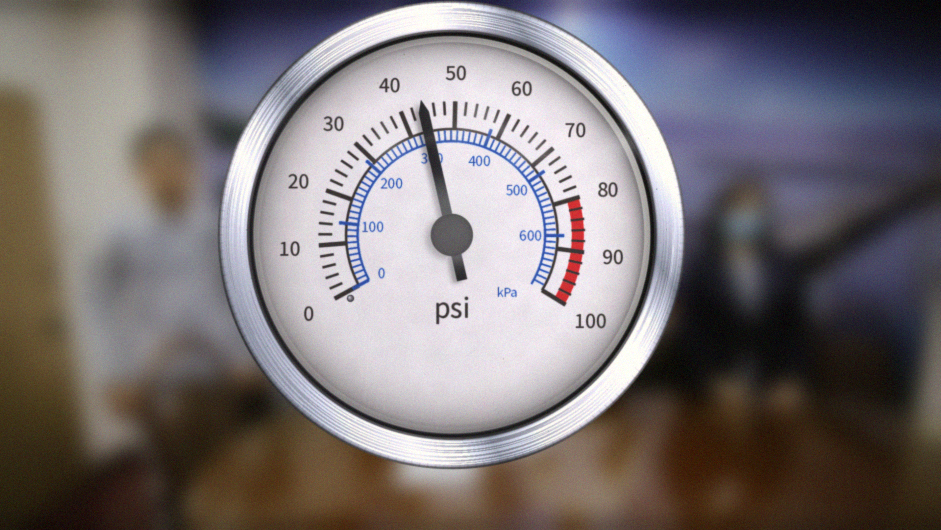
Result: 44 (psi)
